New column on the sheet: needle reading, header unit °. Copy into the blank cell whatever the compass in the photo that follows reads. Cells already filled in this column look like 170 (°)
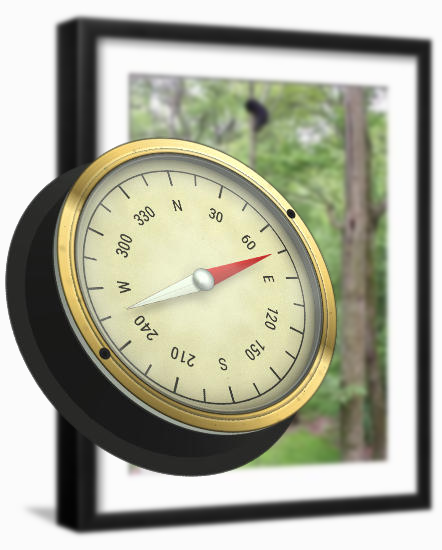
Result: 75 (°)
